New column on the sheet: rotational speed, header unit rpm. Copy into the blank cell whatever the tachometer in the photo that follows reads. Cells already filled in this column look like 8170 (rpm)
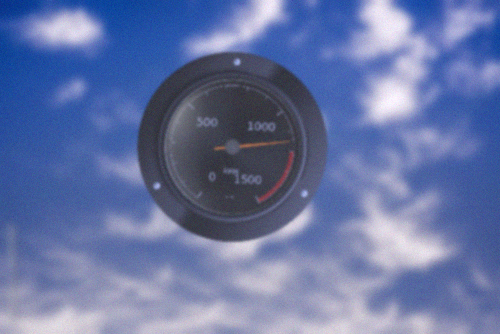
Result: 1150 (rpm)
